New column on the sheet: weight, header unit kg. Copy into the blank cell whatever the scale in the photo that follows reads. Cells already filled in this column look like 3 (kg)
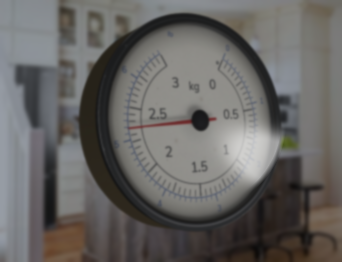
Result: 2.35 (kg)
